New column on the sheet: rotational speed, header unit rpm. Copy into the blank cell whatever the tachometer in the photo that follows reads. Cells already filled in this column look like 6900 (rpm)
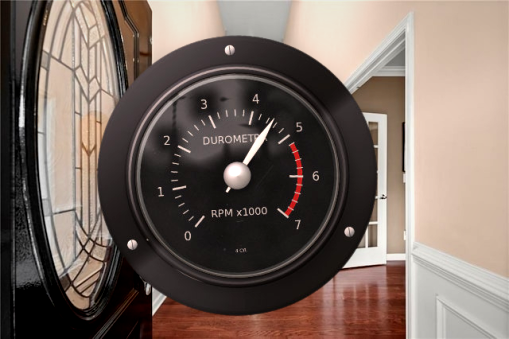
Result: 4500 (rpm)
